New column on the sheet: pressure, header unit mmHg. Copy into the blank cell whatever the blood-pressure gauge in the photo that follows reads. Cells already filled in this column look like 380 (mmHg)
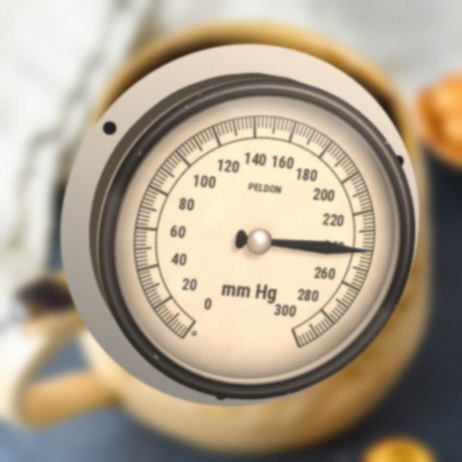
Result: 240 (mmHg)
